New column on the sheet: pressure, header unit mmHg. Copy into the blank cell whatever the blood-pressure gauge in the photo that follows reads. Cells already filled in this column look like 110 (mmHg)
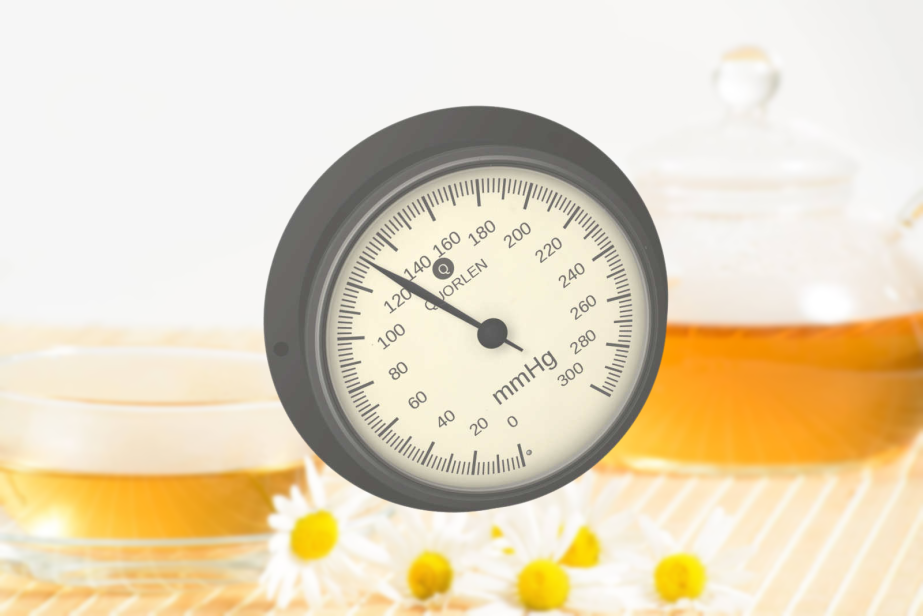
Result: 130 (mmHg)
